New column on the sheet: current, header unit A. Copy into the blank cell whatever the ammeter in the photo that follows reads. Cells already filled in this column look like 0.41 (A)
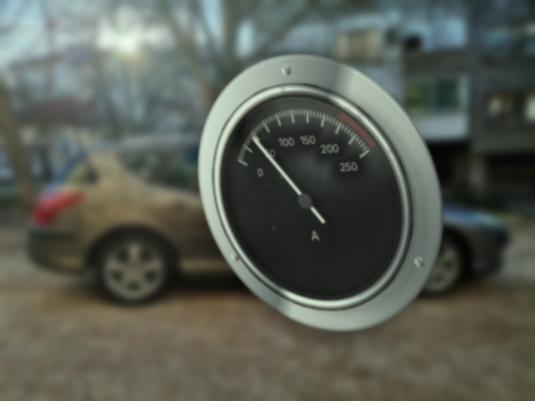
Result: 50 (A)
